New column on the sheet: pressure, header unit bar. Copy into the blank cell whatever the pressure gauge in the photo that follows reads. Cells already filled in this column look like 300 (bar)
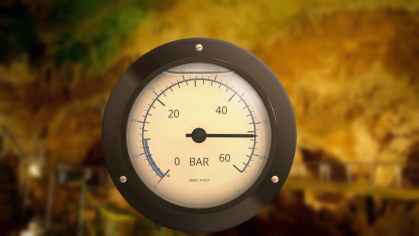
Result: 51 (bar)
